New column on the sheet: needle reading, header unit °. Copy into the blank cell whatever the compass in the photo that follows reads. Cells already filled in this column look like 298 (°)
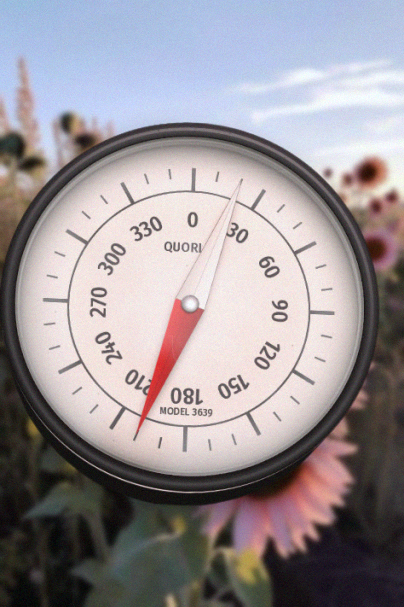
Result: 200 (°)
